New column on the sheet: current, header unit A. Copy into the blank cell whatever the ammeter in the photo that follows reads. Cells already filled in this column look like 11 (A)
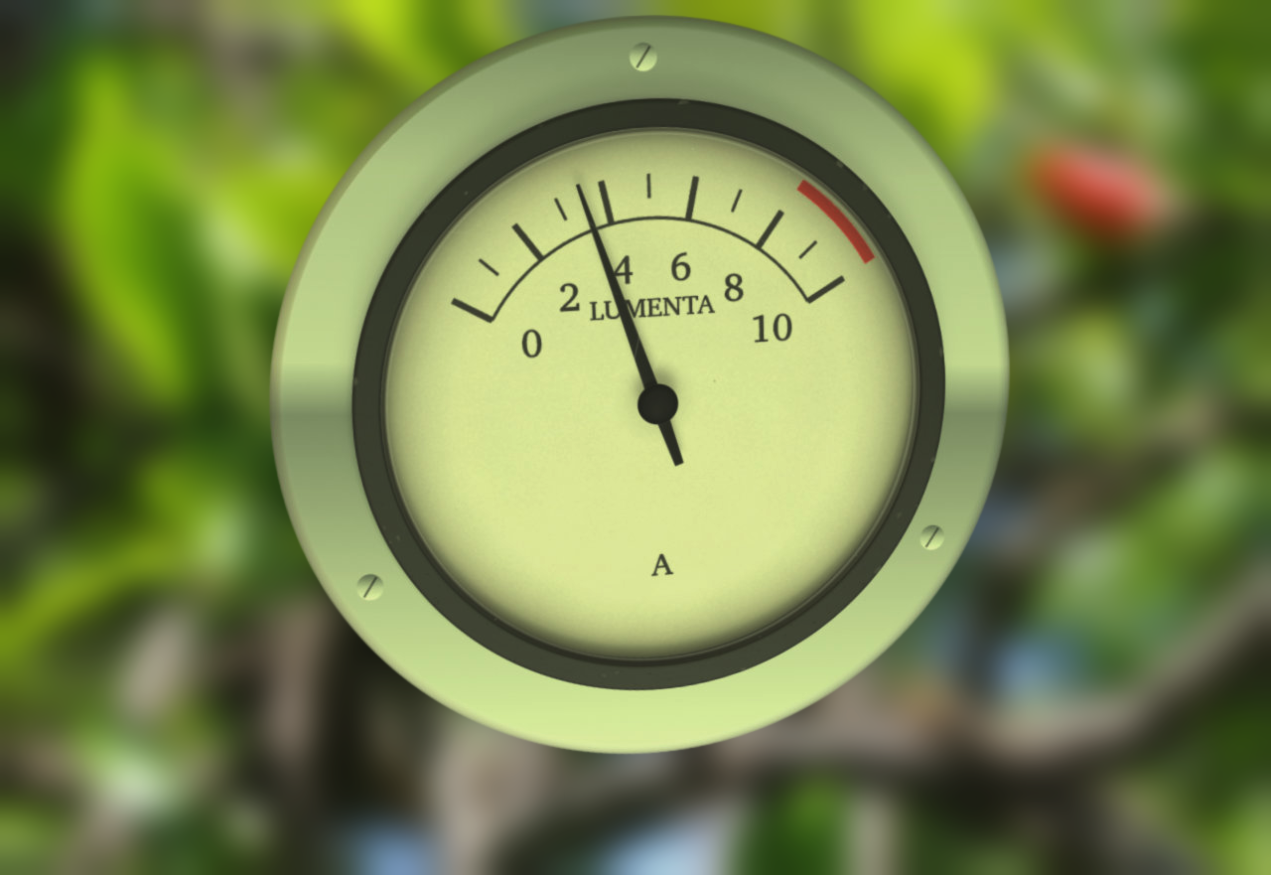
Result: 3.5 (A)
